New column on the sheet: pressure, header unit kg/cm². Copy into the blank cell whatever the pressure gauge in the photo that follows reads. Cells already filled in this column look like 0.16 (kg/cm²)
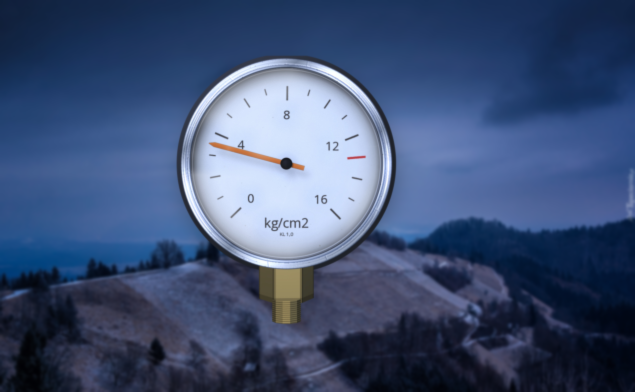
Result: 3.5 (kg/cm²)
